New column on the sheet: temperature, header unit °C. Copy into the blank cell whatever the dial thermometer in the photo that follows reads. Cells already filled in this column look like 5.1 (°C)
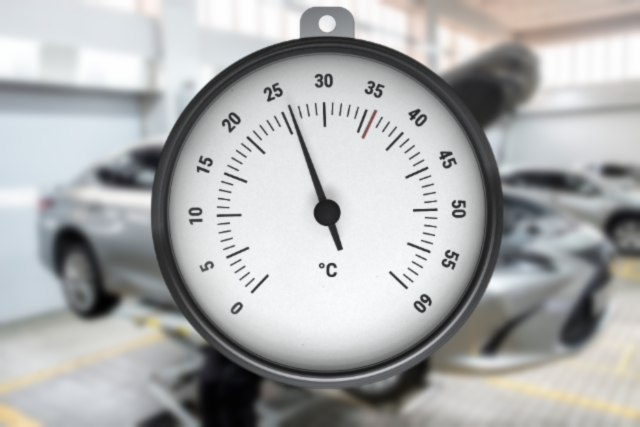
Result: 26 (°C)
